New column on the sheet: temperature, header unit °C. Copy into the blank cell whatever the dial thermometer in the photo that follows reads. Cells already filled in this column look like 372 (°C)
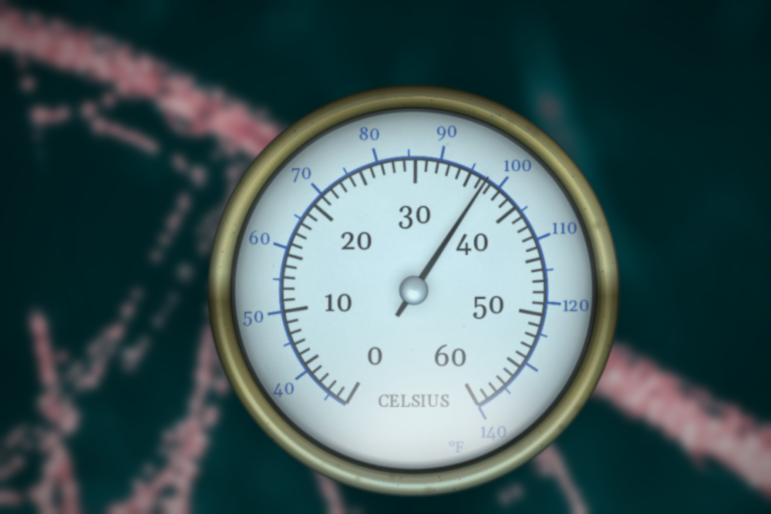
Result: 36.5 (°C)
